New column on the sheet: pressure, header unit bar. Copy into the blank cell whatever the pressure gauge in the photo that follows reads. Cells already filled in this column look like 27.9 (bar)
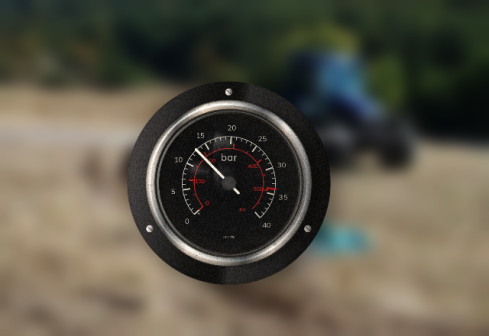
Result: 13 (bar)
